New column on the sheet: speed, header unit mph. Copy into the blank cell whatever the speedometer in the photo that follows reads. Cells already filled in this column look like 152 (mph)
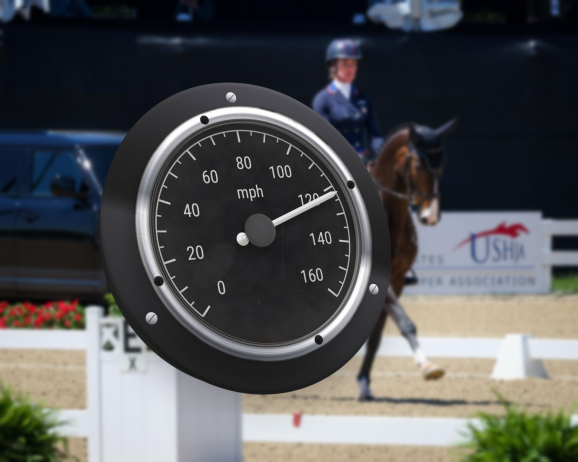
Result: 122.5 (mph)
